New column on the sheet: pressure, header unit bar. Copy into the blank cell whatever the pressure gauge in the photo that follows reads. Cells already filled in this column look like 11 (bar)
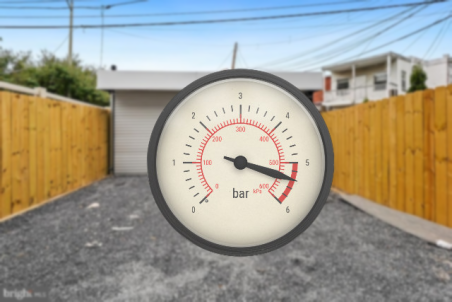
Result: 5.4 (bar)
